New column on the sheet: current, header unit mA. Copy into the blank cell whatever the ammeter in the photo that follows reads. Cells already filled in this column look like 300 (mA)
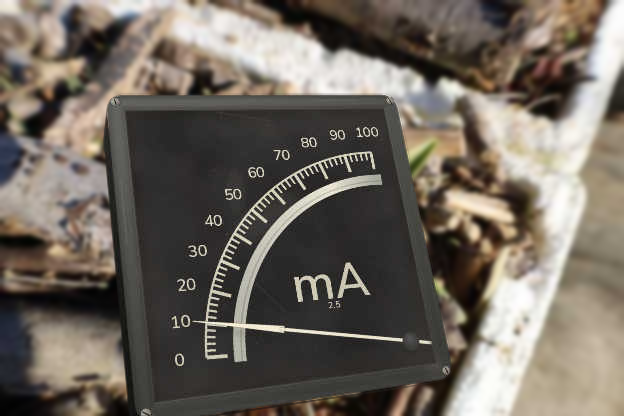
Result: 10 (mA)
